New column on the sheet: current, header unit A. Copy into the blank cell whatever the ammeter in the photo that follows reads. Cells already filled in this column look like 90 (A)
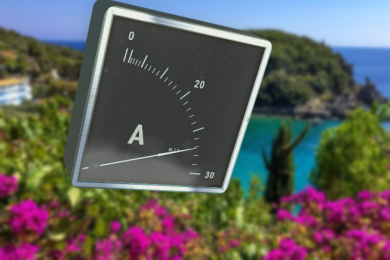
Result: 27 (A)
